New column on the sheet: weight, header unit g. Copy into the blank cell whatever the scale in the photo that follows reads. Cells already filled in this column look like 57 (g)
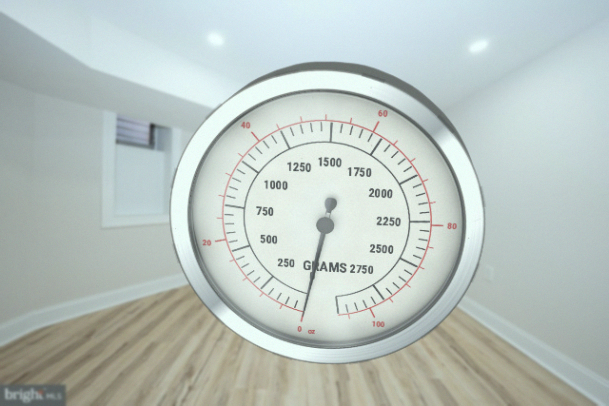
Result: 0 (g)
